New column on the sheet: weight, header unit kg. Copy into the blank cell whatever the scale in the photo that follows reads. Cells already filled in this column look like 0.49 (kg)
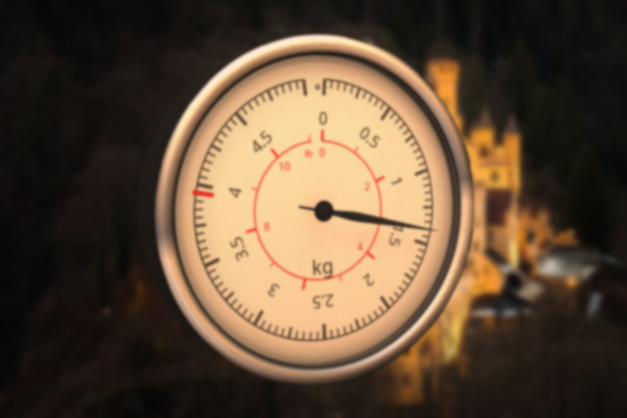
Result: 1.4 (kg)
